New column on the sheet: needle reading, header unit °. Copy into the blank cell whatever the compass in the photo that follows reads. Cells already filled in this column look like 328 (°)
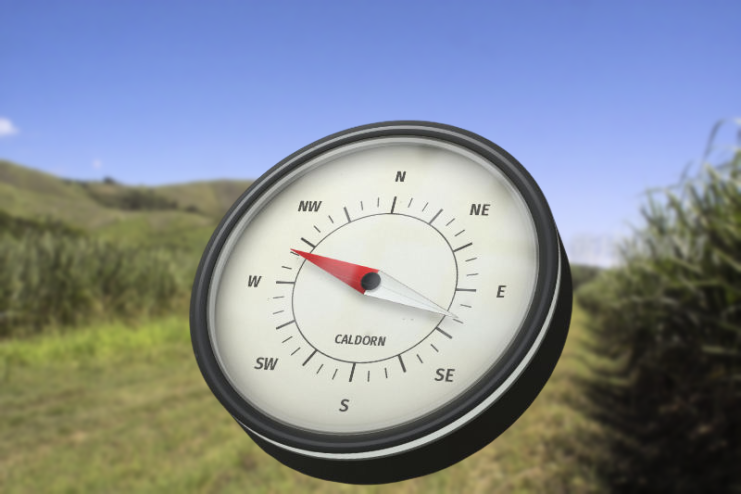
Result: 290 (°)
